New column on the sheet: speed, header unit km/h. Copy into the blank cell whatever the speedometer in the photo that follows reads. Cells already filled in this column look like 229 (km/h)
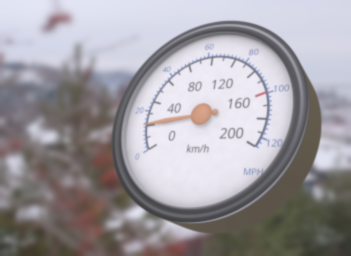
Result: 20 (km/h)
